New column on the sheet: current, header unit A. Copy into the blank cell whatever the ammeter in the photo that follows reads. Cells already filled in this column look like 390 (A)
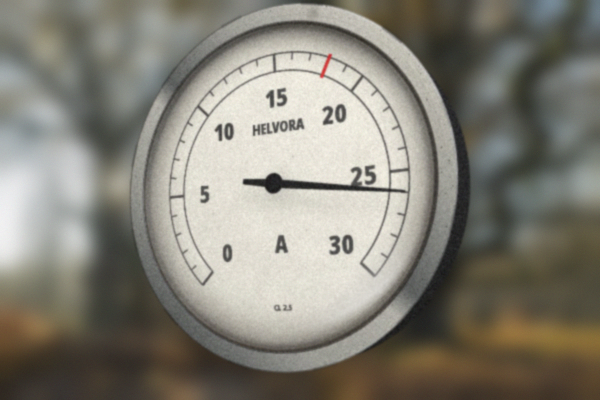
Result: 26 (A)
